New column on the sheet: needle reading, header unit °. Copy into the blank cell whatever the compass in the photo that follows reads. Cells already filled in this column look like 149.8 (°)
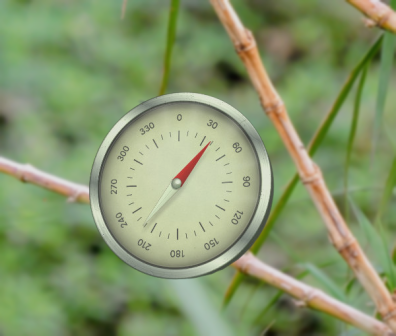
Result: 40 (°)
